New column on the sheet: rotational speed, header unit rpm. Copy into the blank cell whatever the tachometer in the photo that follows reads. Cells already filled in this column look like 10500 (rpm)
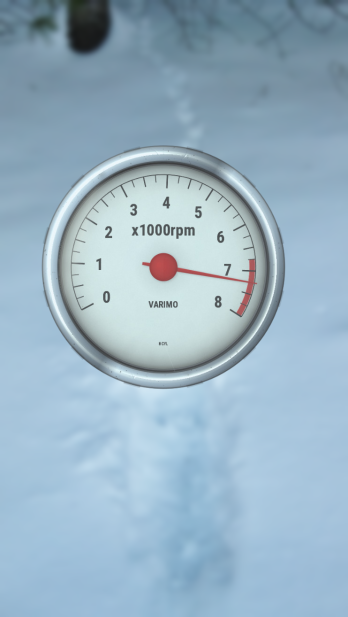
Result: 7250 (rpm)
